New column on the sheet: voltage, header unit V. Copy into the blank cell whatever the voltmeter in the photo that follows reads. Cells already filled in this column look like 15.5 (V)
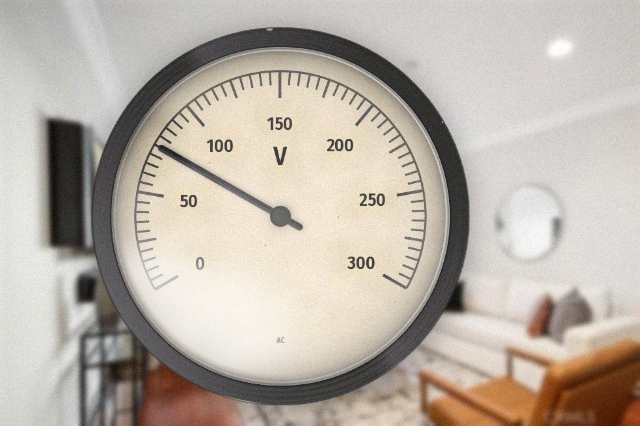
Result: 75 (V)
